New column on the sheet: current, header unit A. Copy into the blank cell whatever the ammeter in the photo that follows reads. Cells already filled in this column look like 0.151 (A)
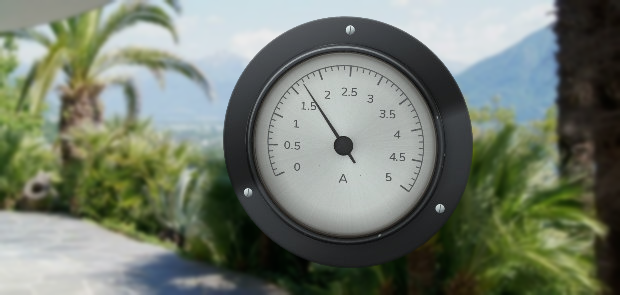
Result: 1.7 (A)
